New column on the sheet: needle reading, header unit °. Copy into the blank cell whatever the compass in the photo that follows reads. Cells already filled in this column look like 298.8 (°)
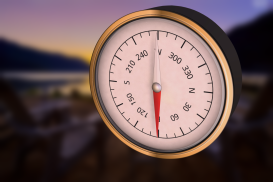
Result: 90 (°)
